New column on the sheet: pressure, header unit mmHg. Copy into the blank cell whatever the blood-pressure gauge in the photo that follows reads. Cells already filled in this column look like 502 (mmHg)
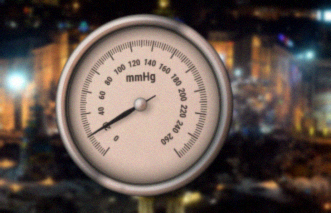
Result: 20 (mmHg)
